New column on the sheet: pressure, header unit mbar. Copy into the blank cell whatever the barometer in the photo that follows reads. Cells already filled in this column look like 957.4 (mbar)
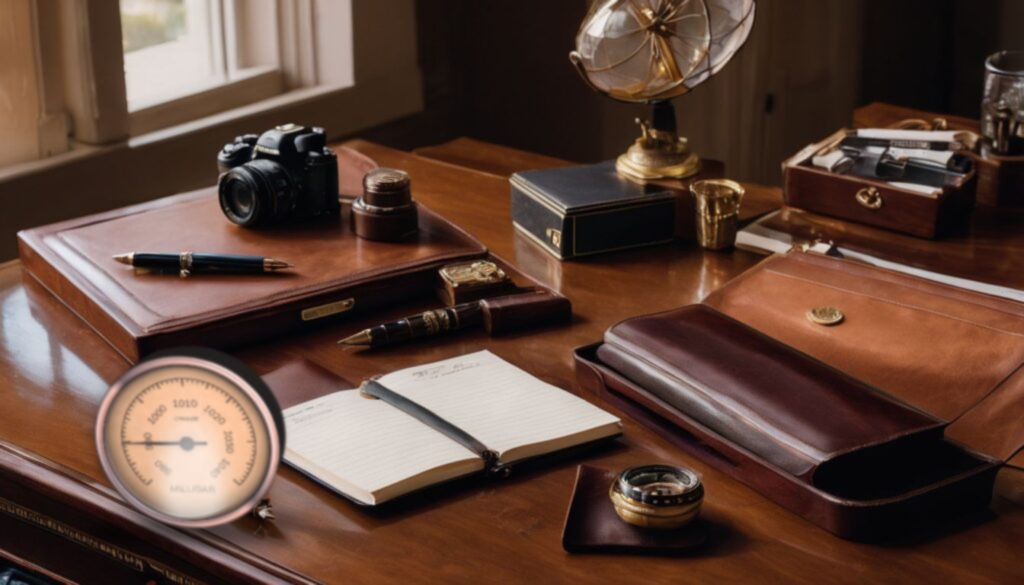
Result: 990 (mbar)
